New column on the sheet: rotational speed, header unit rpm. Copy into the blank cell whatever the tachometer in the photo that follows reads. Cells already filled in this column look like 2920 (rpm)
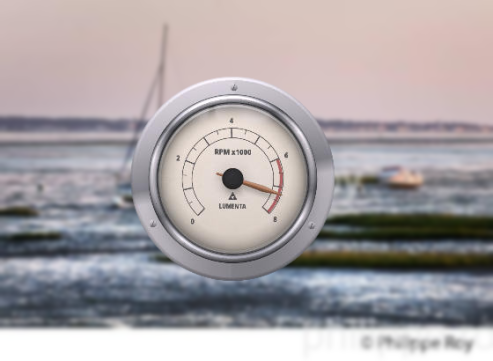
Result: 7250 (rpm)
